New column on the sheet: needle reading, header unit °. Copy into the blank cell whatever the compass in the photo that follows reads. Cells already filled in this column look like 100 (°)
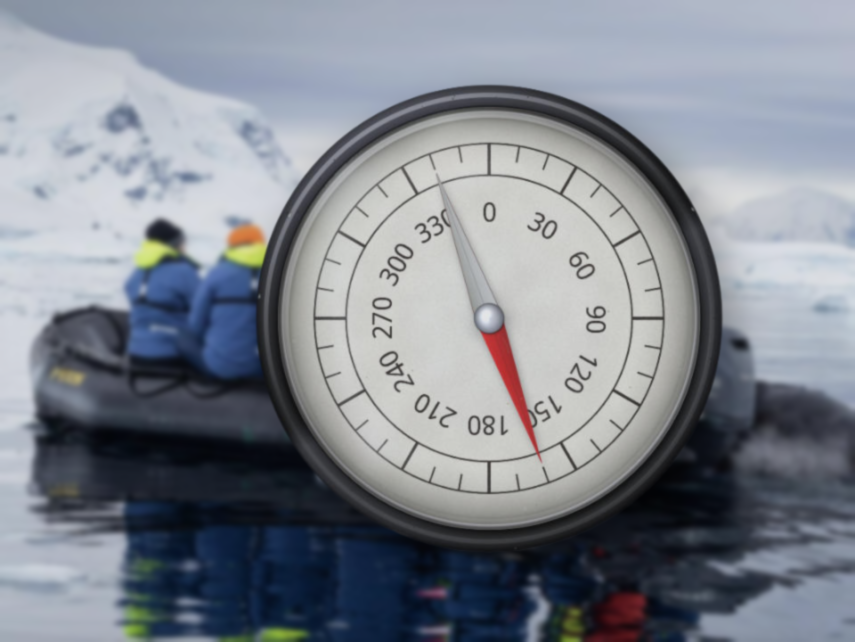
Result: 160 (°)
